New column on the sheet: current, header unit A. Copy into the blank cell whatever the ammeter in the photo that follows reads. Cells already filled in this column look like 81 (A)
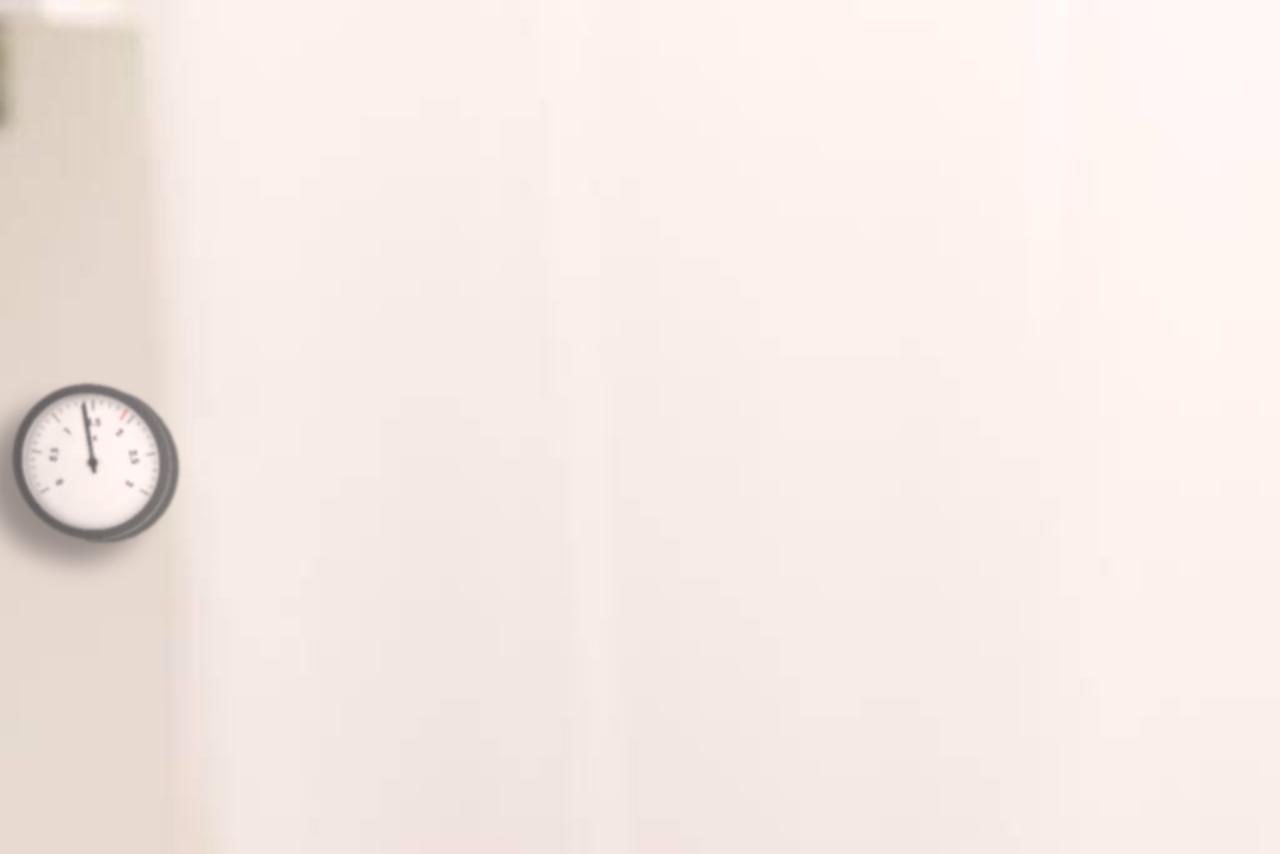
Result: 1.4 (A)
